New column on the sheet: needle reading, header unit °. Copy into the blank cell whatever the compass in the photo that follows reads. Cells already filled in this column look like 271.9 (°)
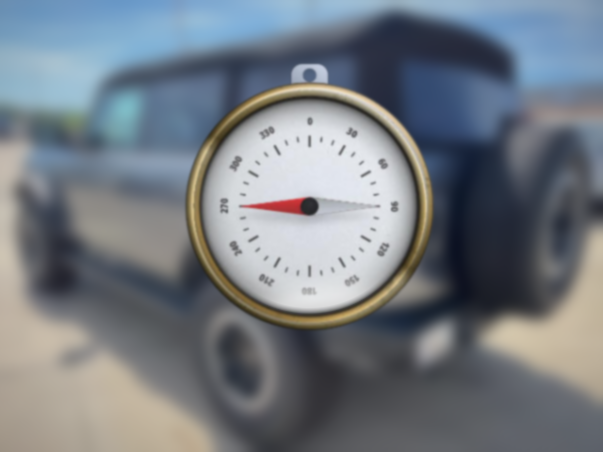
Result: 270 (°)
